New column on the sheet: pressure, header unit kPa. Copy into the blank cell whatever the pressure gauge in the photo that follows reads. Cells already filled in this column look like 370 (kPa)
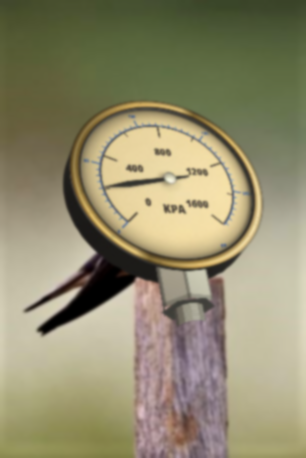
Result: 200 (kPa)
